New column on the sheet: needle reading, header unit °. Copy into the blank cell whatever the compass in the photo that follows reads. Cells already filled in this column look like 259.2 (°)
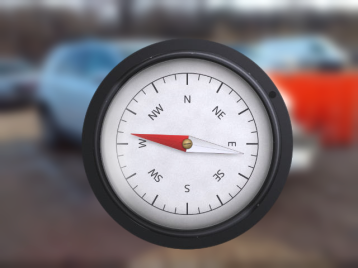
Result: 280 (°)
